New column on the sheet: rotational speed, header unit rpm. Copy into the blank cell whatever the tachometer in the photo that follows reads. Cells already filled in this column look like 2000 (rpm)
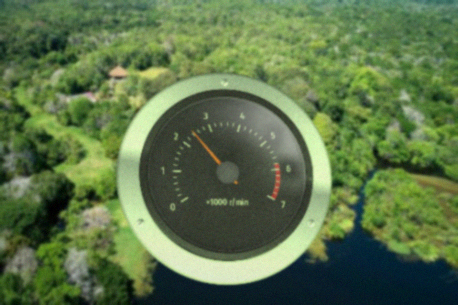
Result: 2400 (rpm)
